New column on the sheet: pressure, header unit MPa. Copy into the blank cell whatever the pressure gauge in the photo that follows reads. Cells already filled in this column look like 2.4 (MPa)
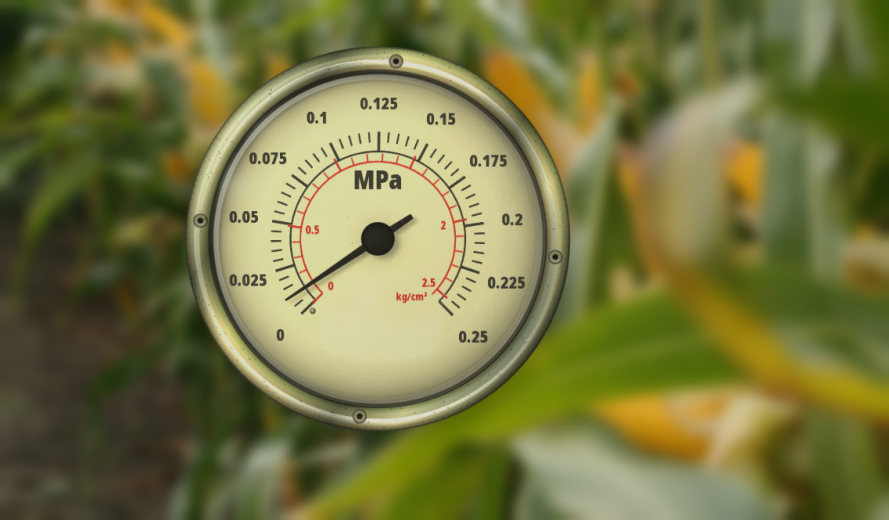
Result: 0.01 (MPa)
